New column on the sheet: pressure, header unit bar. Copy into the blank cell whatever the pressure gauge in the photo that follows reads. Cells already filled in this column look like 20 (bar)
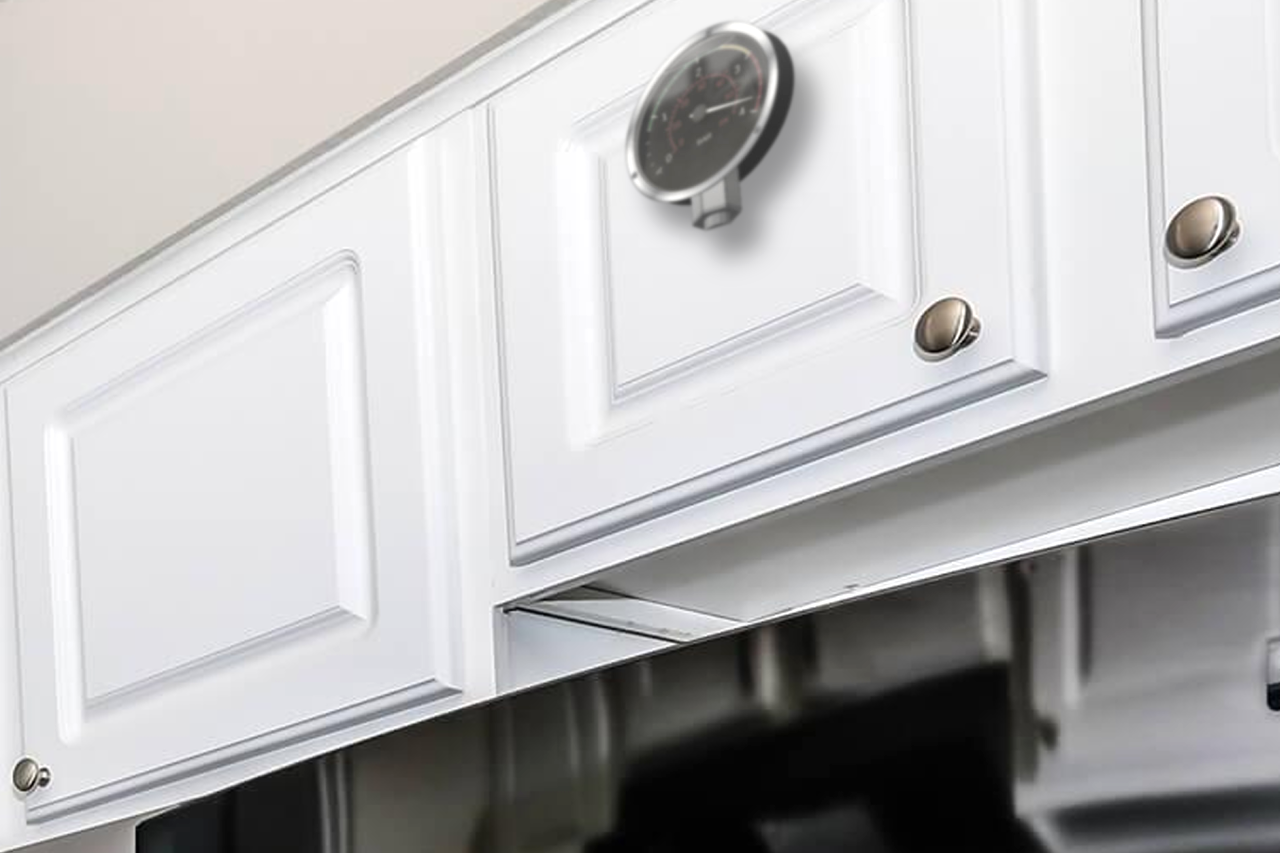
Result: 3.8 (bar)
